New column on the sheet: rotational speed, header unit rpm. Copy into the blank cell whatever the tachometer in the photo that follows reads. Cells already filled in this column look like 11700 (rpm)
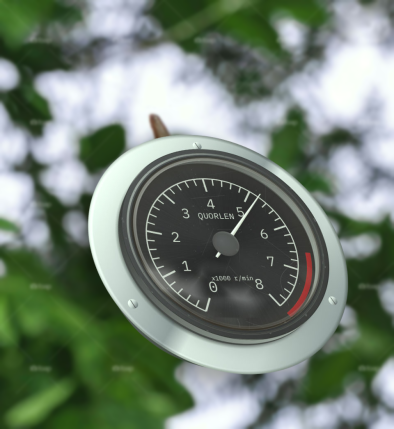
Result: 5200 (rpm)
